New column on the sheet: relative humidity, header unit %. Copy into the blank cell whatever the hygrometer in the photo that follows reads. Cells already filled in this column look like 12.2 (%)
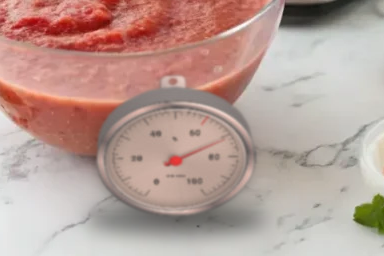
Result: 70 (%)
